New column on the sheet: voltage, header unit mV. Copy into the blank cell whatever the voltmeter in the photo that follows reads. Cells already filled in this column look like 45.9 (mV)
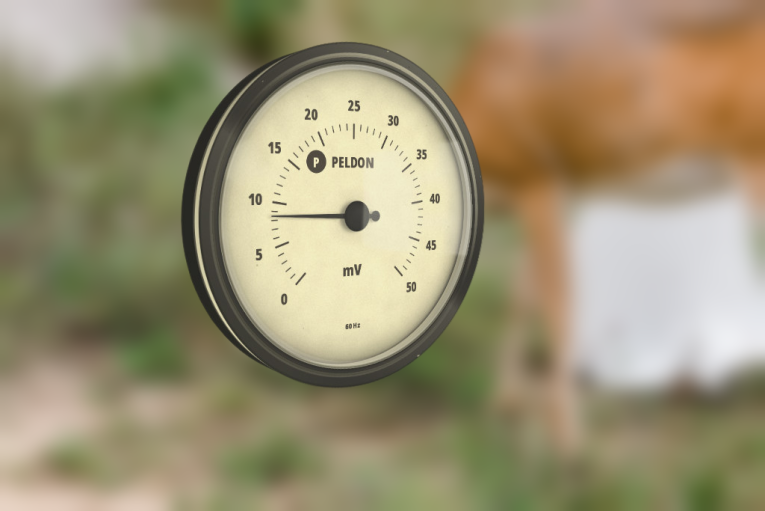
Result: 8.5 (mV)
